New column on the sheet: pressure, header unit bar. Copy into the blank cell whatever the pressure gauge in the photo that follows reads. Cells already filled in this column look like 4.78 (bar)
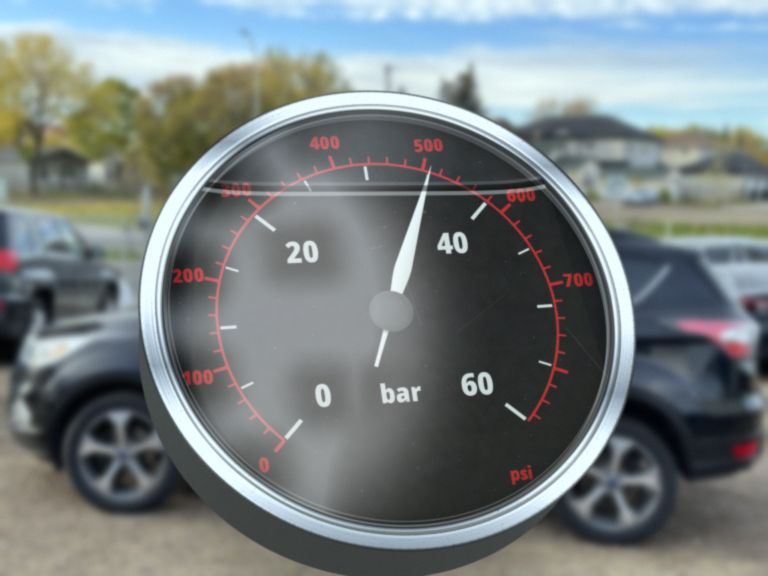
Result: 35 (bar)
